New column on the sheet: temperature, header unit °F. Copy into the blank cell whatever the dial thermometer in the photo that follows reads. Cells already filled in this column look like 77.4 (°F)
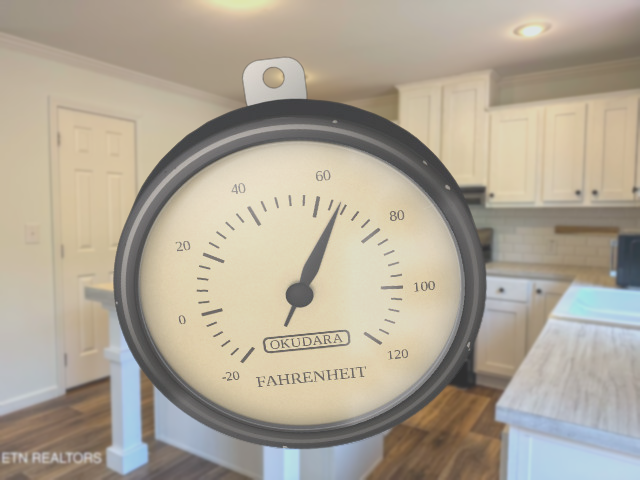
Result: 66 (°F)
